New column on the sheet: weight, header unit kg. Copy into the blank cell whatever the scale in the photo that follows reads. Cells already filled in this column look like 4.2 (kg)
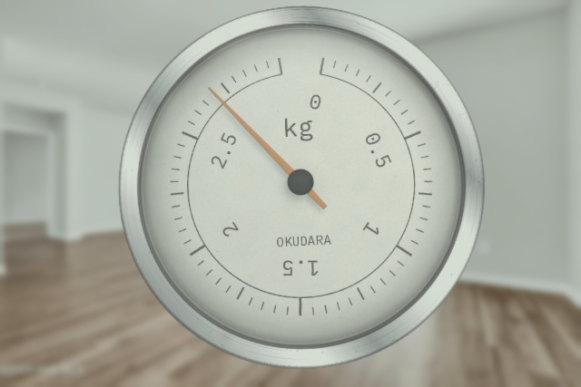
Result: 2.7 (kg)
